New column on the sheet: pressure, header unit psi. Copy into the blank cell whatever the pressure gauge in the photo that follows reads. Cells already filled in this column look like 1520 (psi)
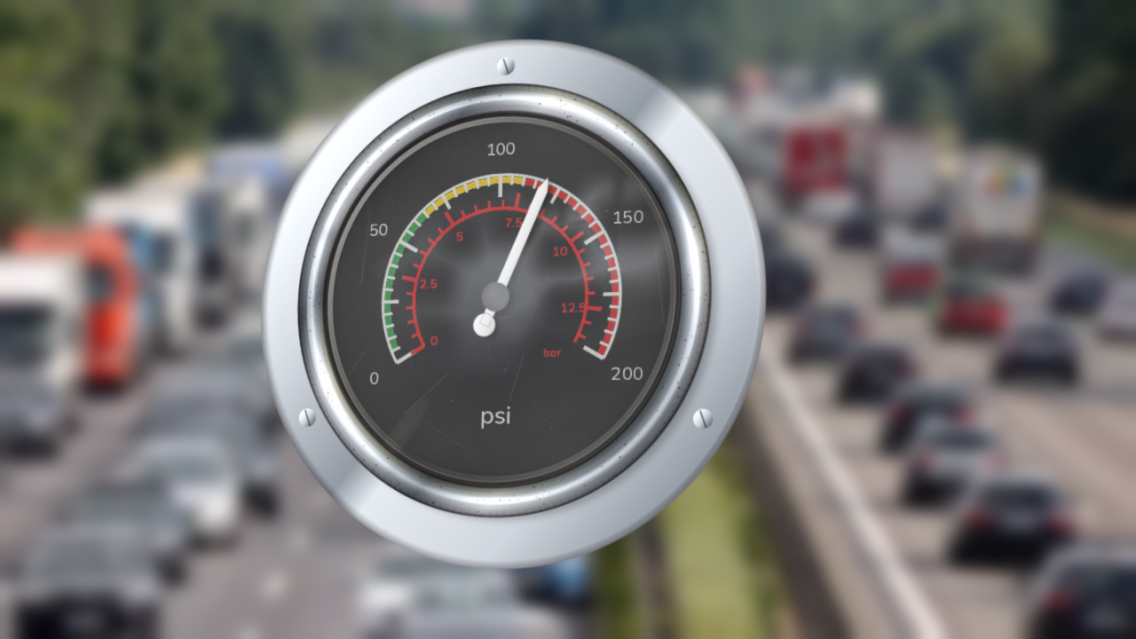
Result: 120 (psi)
